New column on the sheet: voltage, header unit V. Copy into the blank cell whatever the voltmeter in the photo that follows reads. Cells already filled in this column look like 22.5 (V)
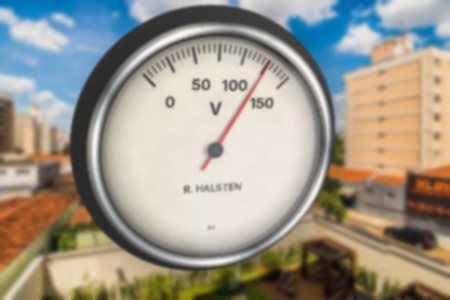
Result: 125 (V)
